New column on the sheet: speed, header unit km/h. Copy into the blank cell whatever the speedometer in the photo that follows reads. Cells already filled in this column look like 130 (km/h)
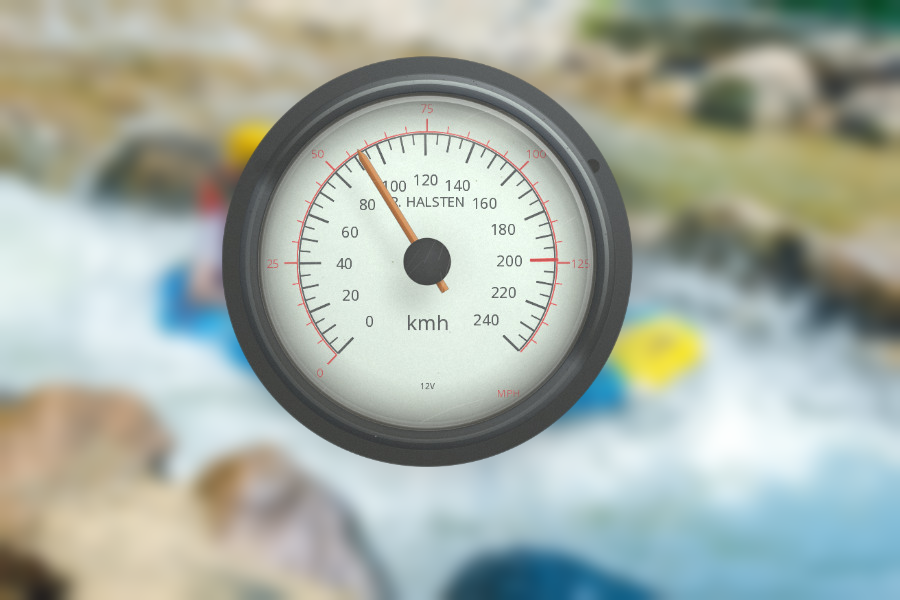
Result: 92.5 (km/h)
